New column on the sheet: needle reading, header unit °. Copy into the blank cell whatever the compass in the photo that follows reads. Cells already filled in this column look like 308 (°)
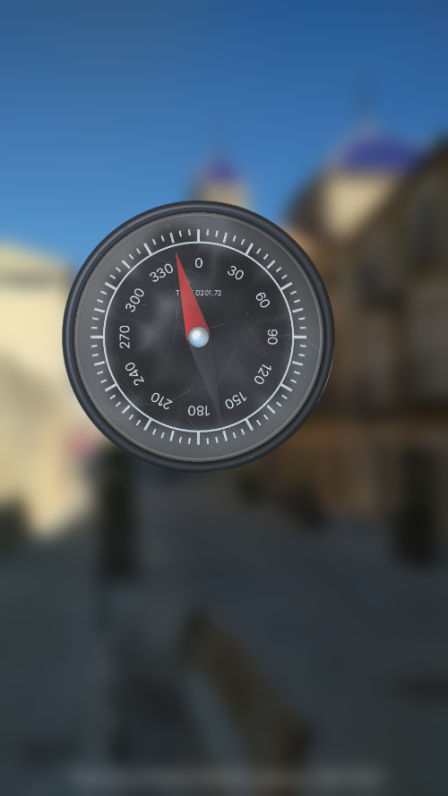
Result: 345 (°)
